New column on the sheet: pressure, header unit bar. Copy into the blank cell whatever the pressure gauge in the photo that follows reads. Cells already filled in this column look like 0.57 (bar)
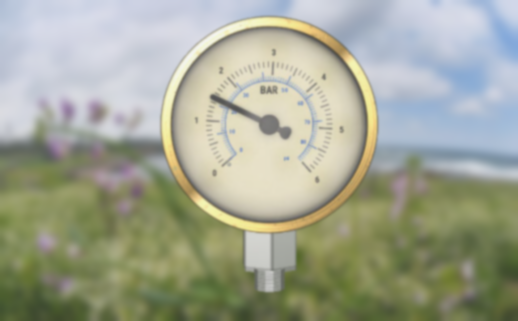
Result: 1.5 (bar)
